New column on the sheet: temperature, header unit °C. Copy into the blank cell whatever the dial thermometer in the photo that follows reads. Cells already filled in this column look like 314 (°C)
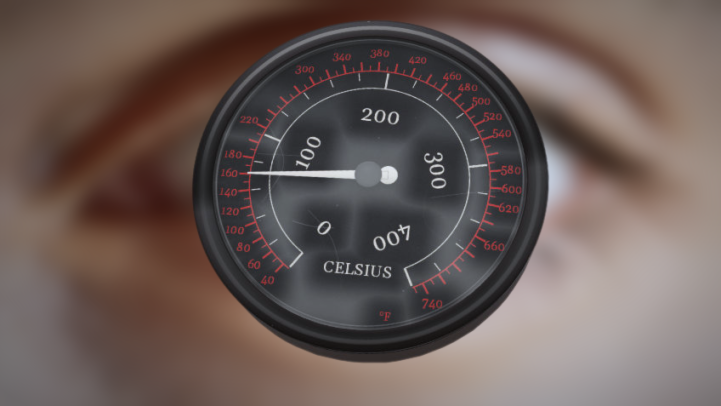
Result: 70 (°C)
